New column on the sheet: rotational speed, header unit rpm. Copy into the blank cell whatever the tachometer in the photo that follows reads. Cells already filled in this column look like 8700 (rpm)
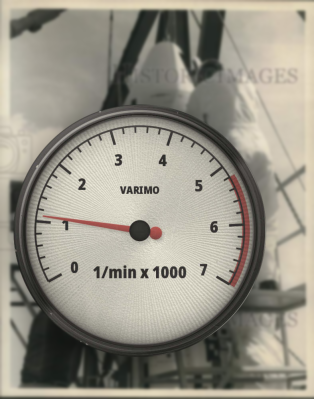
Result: 1100 (rpm)
